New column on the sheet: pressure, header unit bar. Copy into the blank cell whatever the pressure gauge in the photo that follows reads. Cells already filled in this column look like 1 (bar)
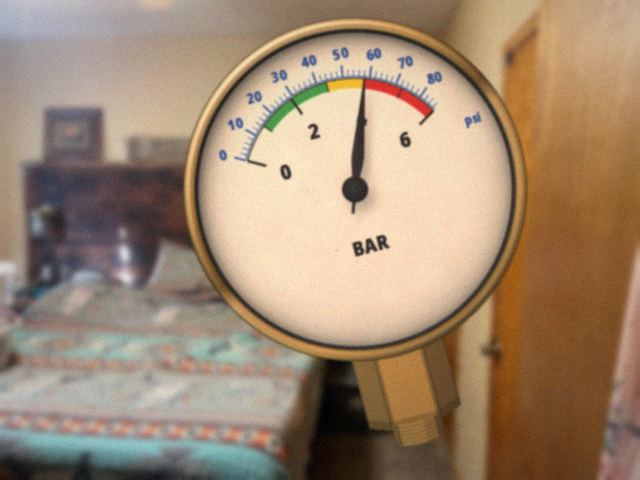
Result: 4 (bar)
